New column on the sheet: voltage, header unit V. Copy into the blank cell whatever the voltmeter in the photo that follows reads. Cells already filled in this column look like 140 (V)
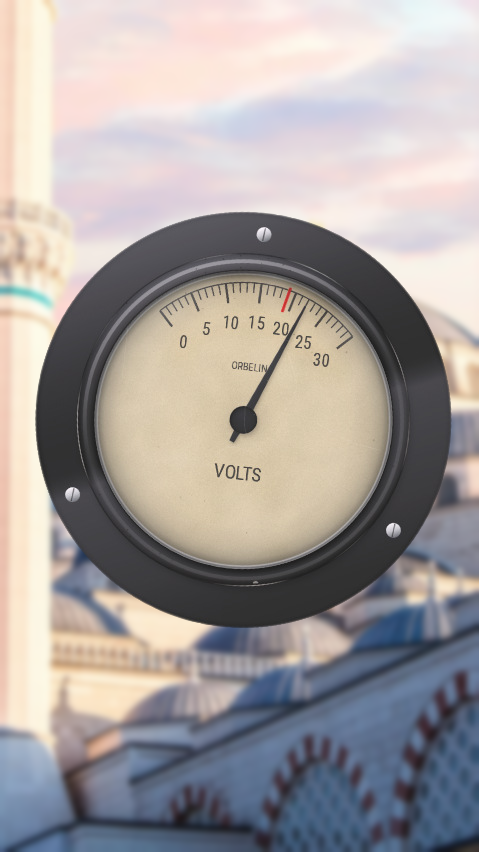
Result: 22 (V)
